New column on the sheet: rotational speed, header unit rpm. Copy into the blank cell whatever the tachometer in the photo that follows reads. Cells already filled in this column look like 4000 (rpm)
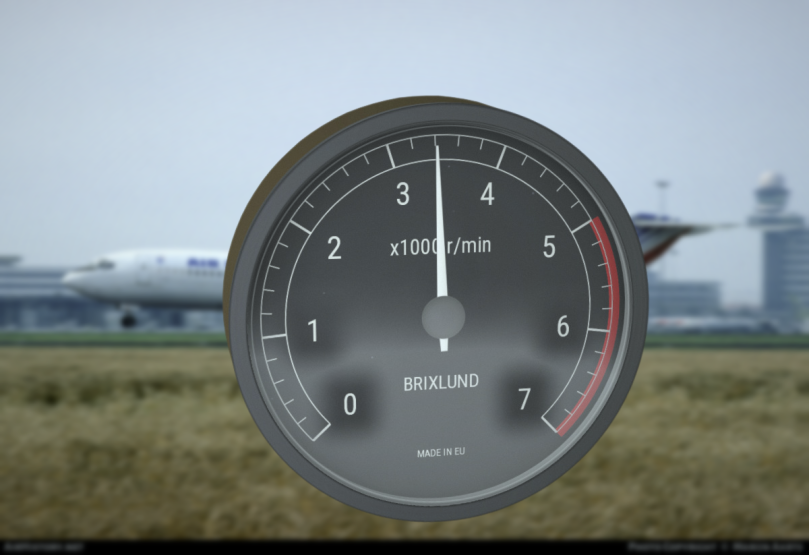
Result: 3400 (rpm)
